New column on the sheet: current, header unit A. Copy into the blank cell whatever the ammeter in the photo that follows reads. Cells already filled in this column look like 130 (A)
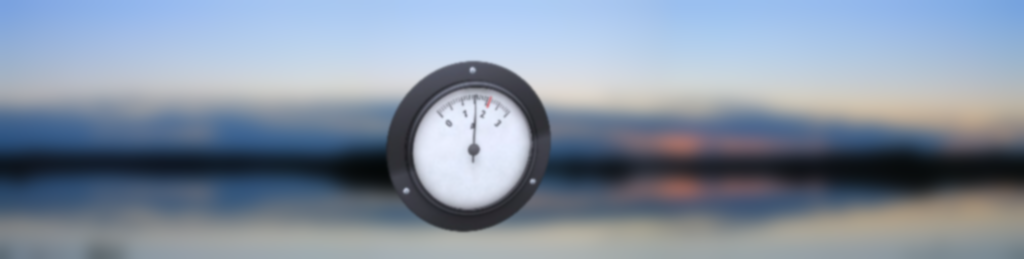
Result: 1.5 (A)
